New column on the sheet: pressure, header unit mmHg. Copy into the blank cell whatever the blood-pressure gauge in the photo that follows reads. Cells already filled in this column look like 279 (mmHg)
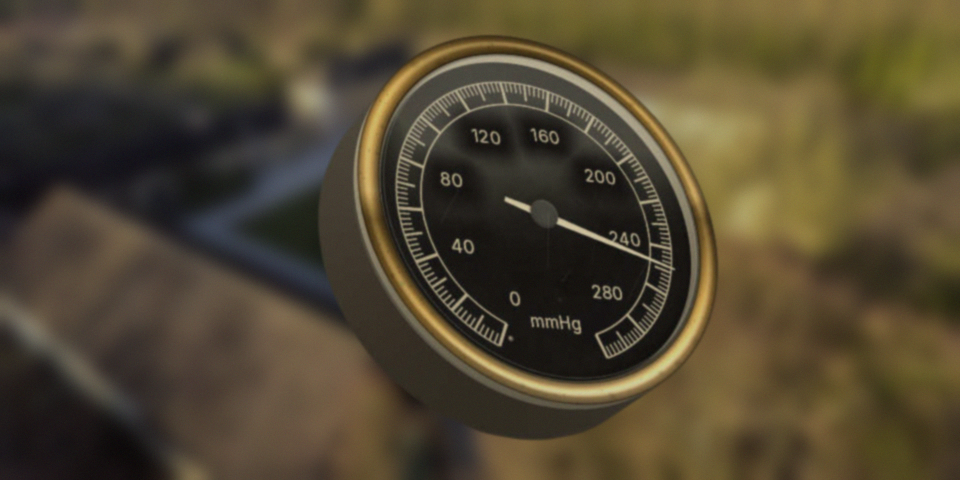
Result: 250 (mmHg)
